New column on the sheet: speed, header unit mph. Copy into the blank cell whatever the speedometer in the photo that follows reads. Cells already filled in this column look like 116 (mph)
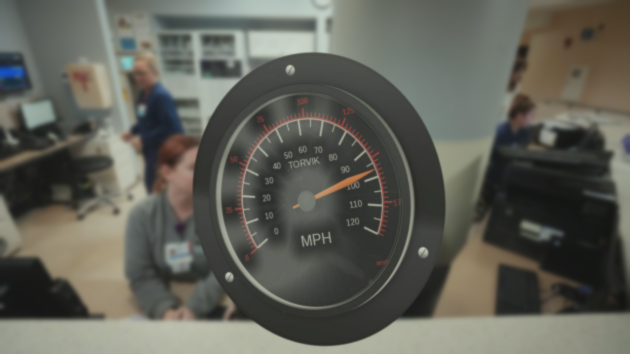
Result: 97.5 (mph)
